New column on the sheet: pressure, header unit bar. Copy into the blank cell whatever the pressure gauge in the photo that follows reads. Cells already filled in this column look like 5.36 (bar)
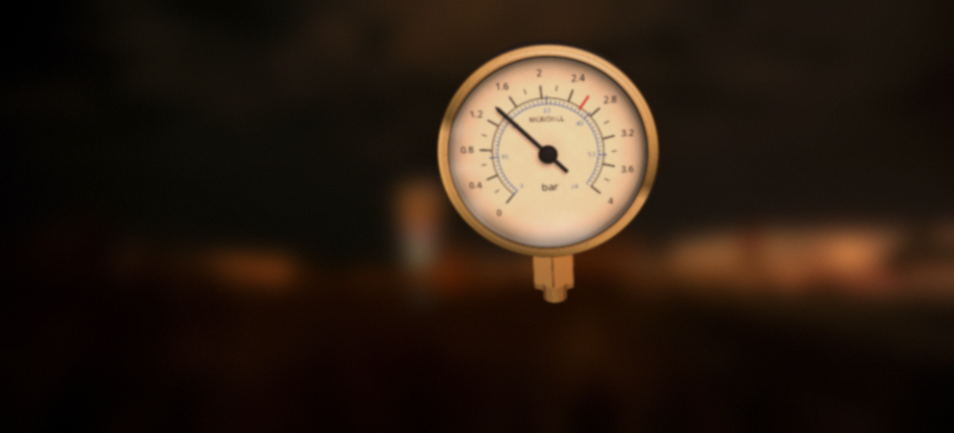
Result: 1.4 (bar)
